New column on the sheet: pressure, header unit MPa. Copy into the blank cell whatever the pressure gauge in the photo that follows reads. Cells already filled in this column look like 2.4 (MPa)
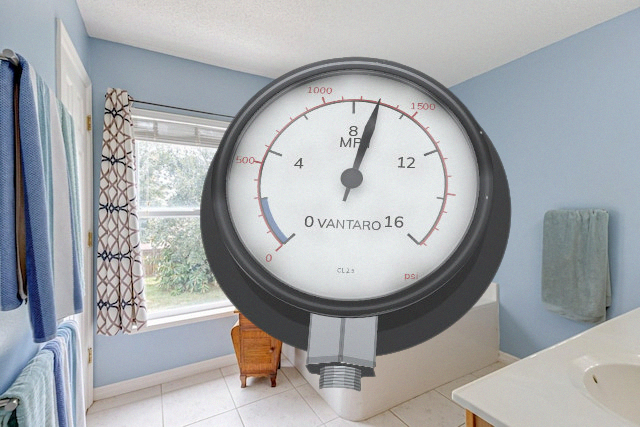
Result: 9 (MPa)
